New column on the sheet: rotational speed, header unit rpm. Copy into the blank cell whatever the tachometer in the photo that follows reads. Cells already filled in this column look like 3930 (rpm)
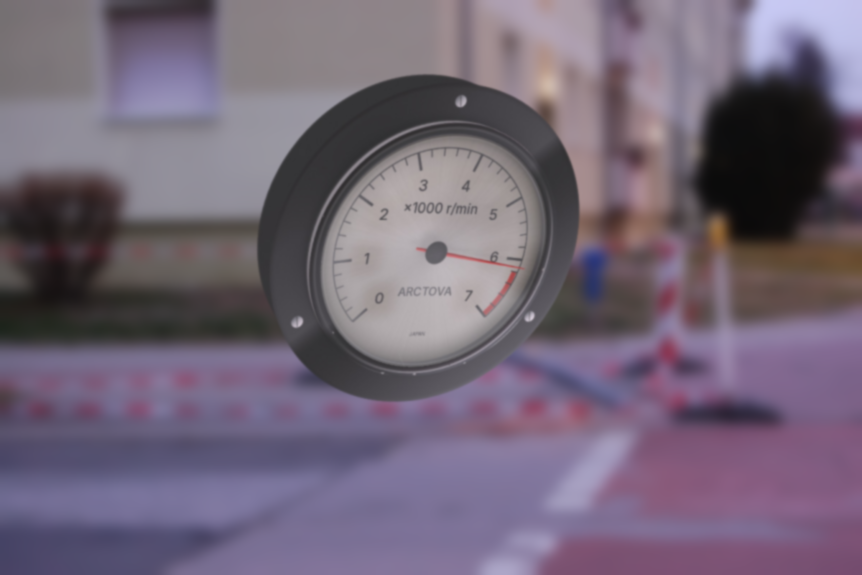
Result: 6100 (rpm)
